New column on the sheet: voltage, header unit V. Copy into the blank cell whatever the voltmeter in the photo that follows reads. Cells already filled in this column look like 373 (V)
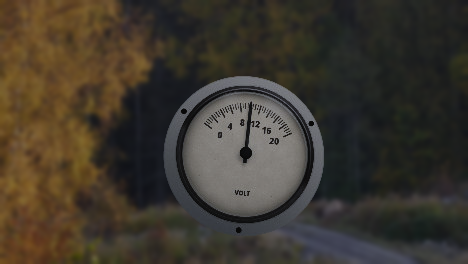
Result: 10 (V)
